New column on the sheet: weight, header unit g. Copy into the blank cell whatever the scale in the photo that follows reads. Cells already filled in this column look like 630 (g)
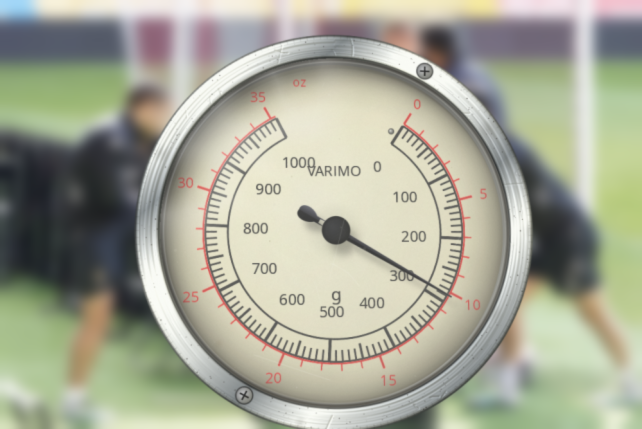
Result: 290 (g)
